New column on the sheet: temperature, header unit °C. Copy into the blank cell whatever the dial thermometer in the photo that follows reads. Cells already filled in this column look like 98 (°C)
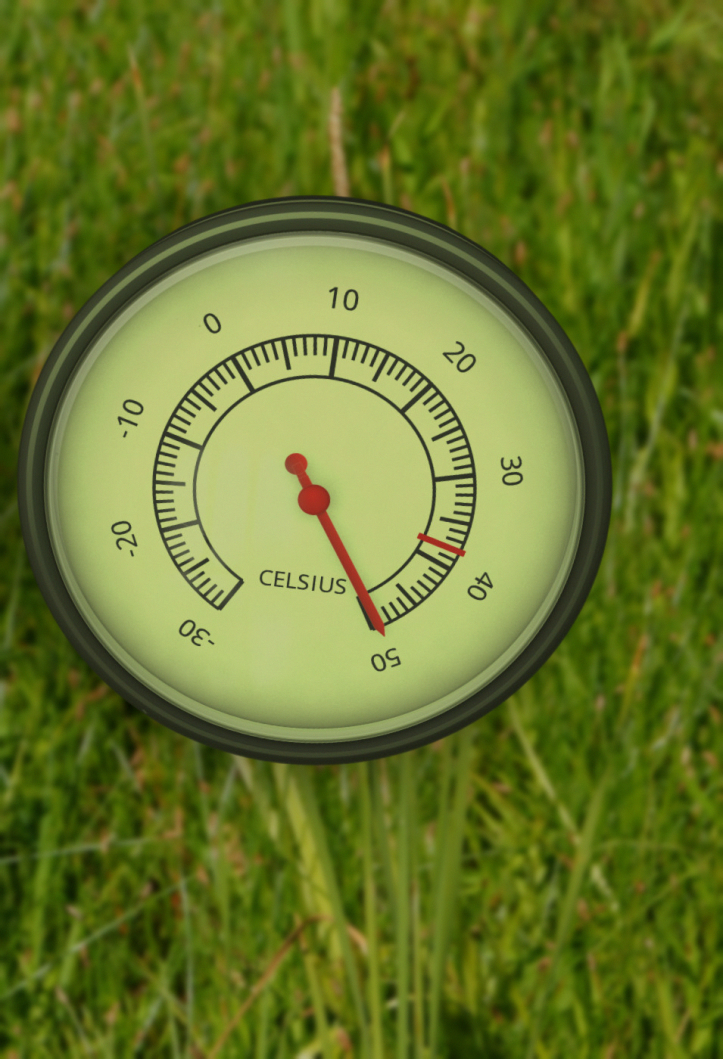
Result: 49 (°C)
